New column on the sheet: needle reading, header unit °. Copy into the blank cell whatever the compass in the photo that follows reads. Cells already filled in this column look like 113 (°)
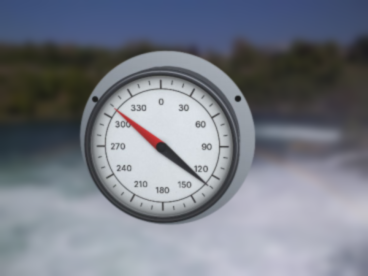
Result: 310 (°)
